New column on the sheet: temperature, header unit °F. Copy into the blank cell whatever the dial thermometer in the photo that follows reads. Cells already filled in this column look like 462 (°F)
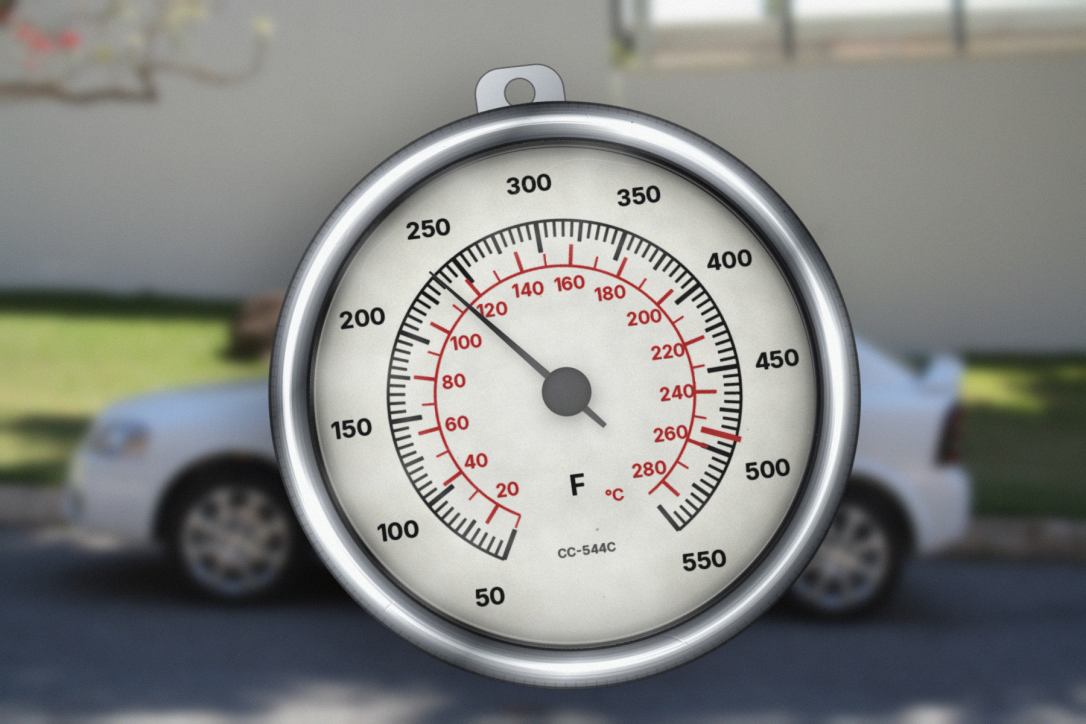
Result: 235 (°F)
